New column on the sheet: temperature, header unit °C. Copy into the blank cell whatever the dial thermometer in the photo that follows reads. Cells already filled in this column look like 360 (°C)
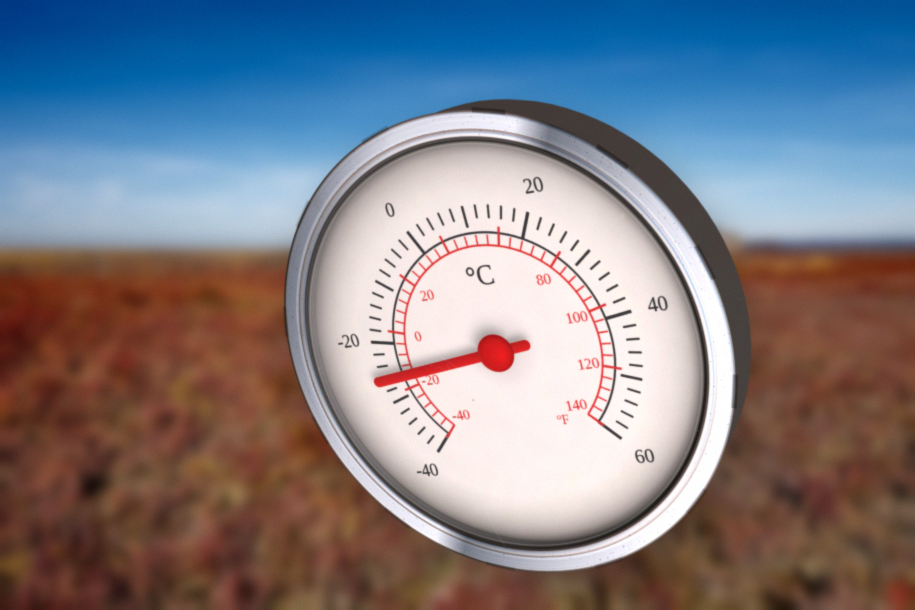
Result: -26 (°C)
